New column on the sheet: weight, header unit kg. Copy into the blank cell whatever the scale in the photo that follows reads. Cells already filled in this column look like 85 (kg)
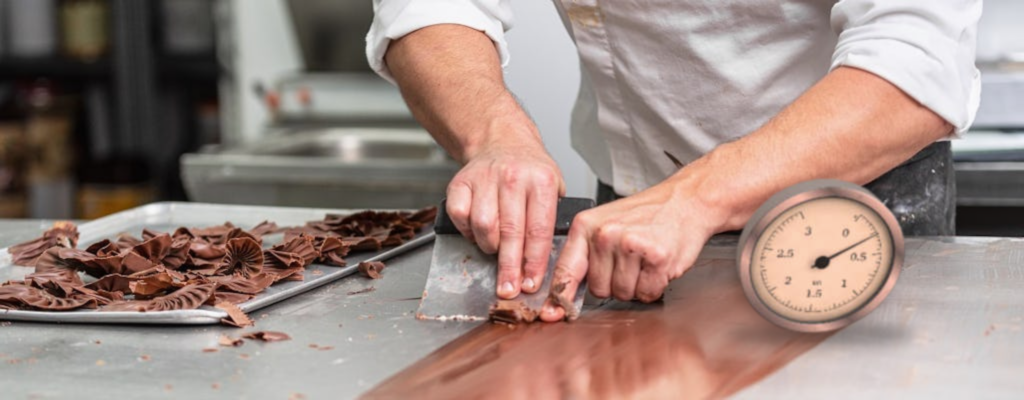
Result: 0.25 (kg)
